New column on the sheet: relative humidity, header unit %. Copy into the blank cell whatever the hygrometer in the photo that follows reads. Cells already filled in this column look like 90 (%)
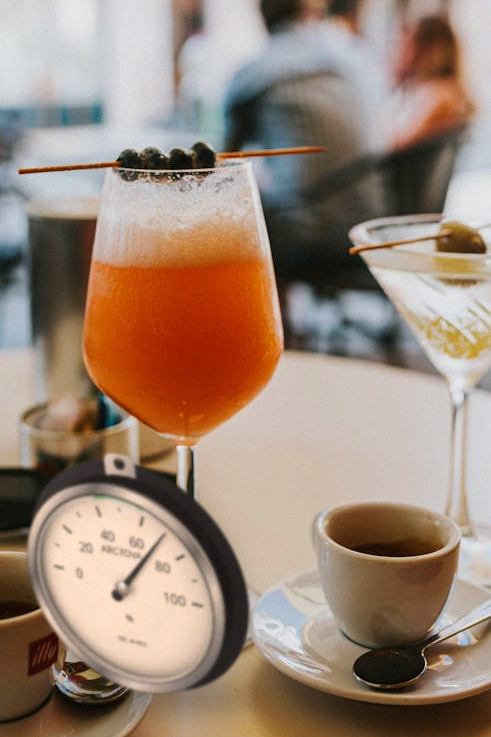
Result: 70 (%)
